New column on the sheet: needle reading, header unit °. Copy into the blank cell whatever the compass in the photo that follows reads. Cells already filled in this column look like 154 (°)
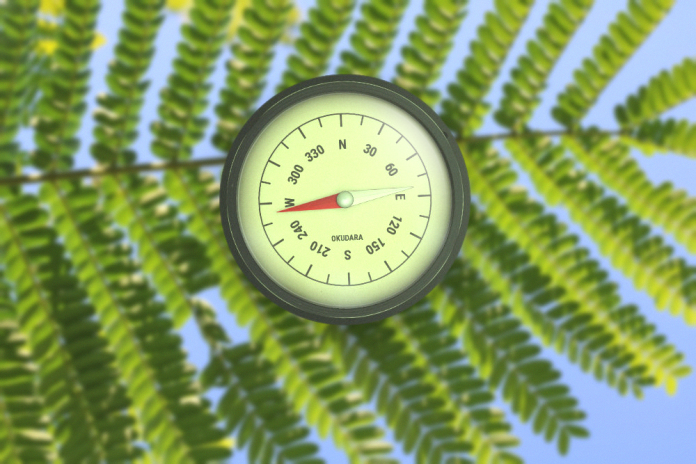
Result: 262.5 (°)
